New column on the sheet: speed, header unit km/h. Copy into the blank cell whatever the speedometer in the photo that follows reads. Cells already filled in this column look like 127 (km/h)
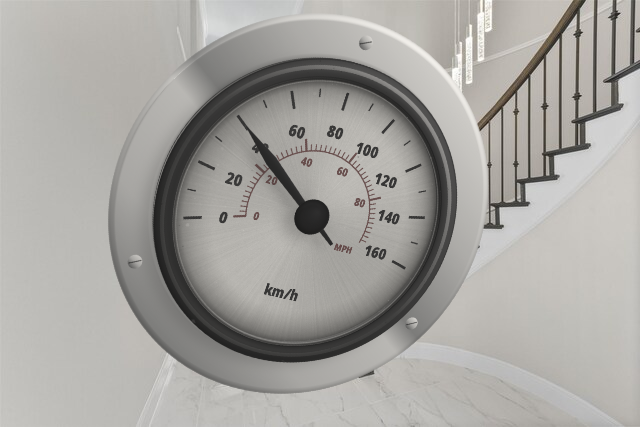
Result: 40 (km/h)
